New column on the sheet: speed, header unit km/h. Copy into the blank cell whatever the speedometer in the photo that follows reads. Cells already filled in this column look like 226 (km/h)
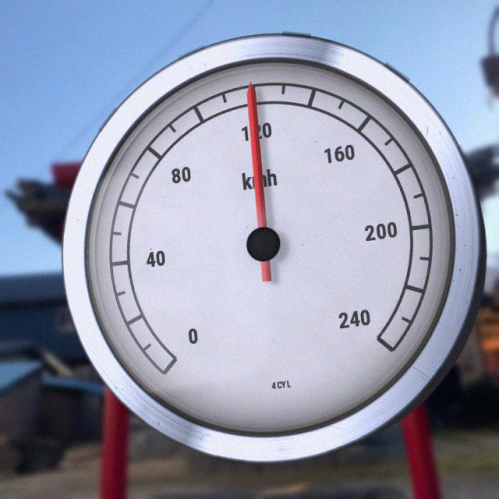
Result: 120 (km/h)
